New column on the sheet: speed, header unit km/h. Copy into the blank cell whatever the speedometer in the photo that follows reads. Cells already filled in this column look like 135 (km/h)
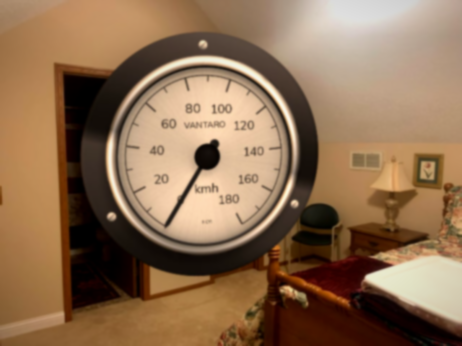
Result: 0 (km/h)
